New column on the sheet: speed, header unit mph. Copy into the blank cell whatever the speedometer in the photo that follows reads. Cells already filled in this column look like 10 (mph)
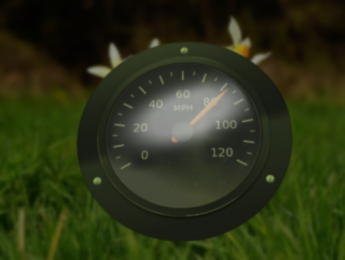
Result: 82.5 (mph)
